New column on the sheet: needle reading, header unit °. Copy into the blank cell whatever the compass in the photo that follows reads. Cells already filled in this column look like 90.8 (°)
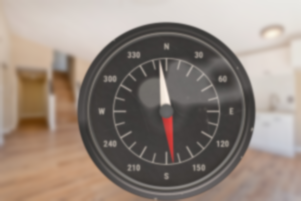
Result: 172.5 (°)
